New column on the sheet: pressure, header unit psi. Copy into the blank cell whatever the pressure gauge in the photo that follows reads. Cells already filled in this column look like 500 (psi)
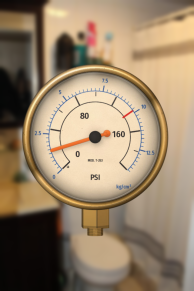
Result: 20 (psi)
